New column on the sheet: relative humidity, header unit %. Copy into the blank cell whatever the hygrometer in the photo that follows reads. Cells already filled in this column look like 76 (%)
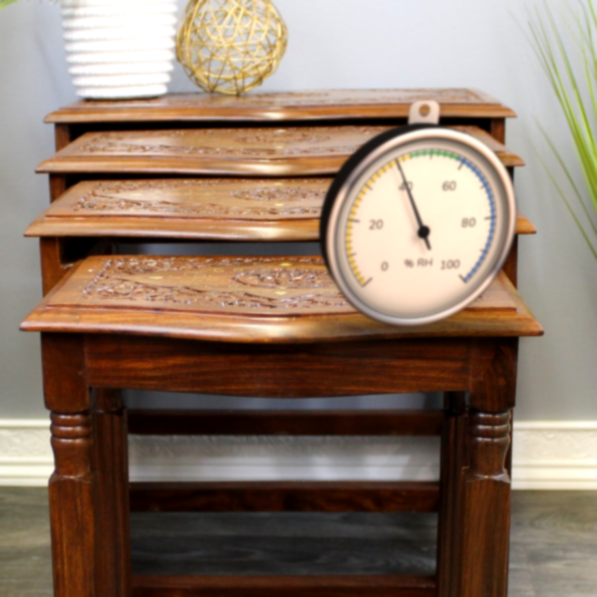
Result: 40 (%)
